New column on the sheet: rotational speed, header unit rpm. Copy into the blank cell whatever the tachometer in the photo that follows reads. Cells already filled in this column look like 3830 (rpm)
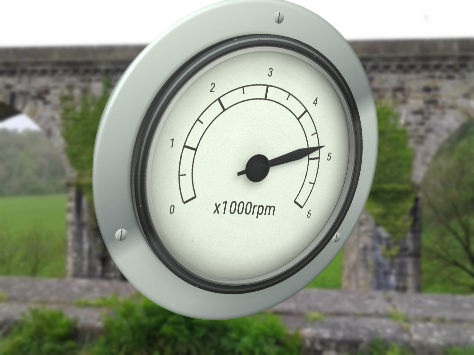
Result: 4750 (rpm)
